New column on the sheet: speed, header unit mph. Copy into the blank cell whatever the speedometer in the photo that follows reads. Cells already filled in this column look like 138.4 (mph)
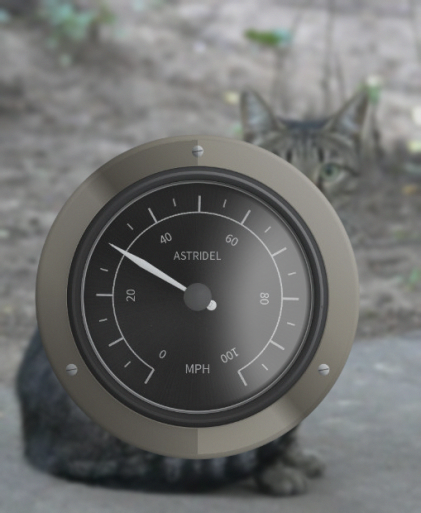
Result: 30 (mph)
